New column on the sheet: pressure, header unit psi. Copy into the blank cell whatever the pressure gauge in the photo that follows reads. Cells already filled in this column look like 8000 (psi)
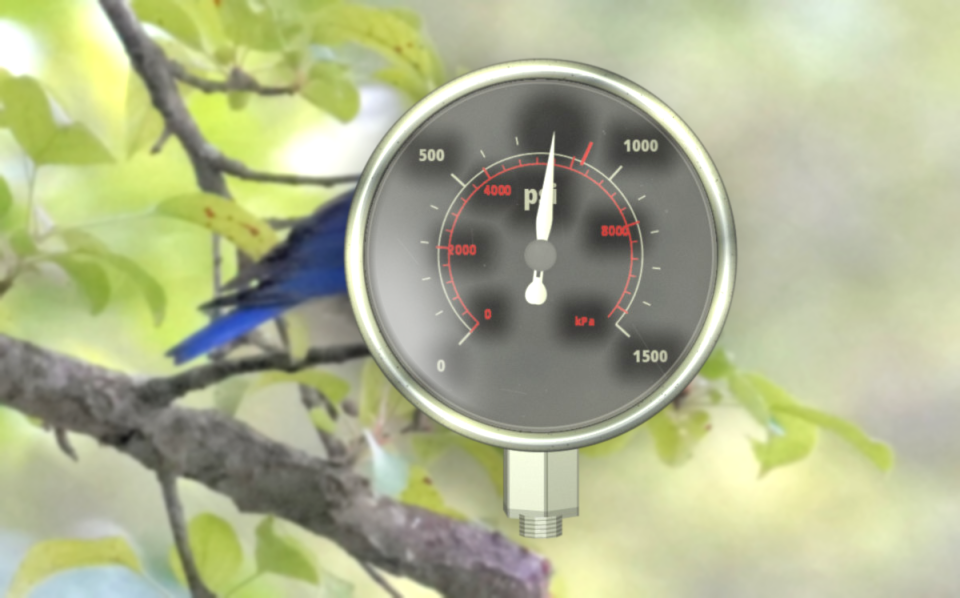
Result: 800 (psi)
